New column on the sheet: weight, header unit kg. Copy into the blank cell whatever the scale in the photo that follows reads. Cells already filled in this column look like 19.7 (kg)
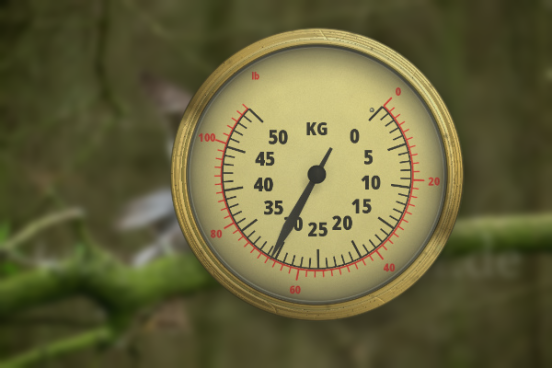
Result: 30.5 (kg)
